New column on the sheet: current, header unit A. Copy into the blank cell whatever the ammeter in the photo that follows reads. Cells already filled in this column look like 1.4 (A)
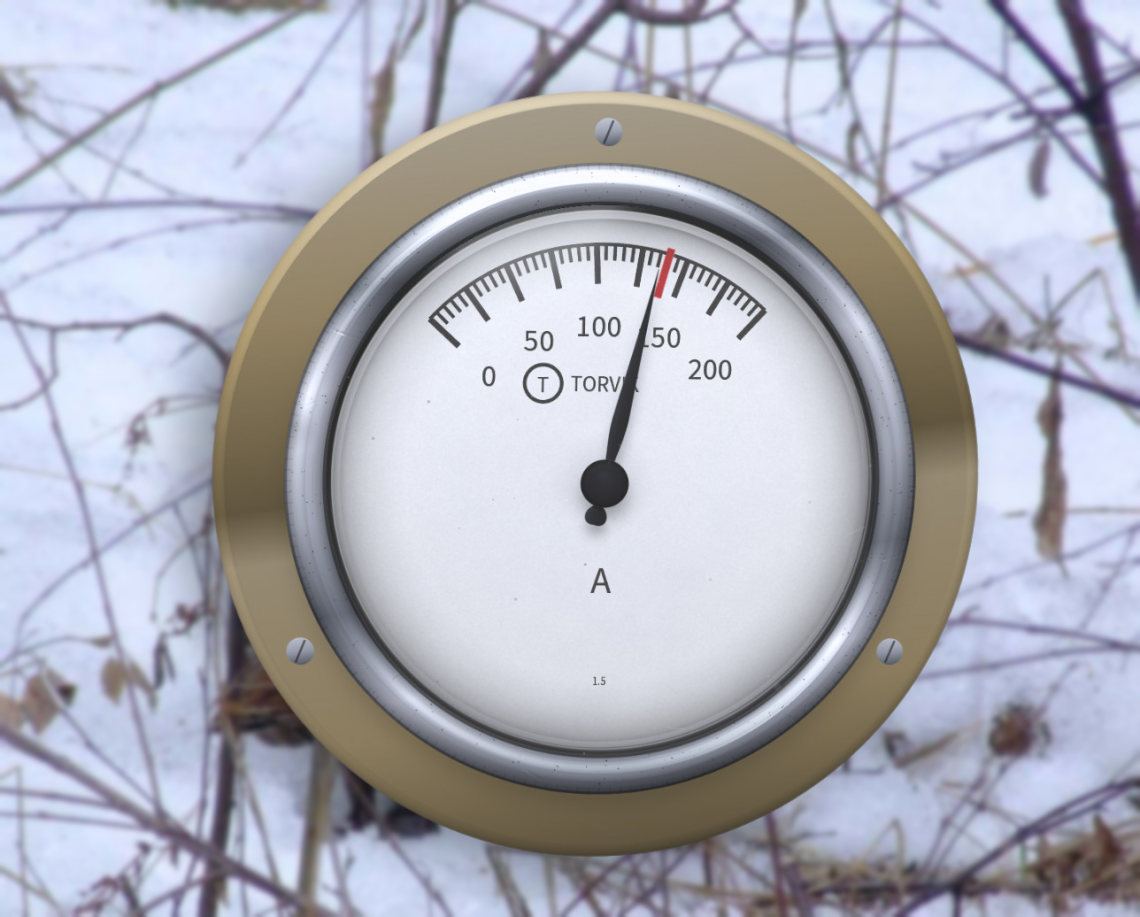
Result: 135 (A)
